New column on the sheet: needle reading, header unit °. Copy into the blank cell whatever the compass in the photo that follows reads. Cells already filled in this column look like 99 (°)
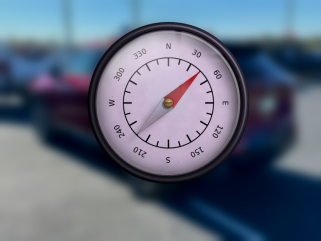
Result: 45 (°)
